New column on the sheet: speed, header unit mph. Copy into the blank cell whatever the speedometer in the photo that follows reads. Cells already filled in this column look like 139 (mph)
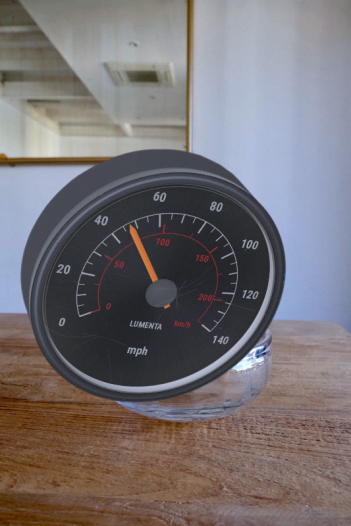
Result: 47.5 (mph)
